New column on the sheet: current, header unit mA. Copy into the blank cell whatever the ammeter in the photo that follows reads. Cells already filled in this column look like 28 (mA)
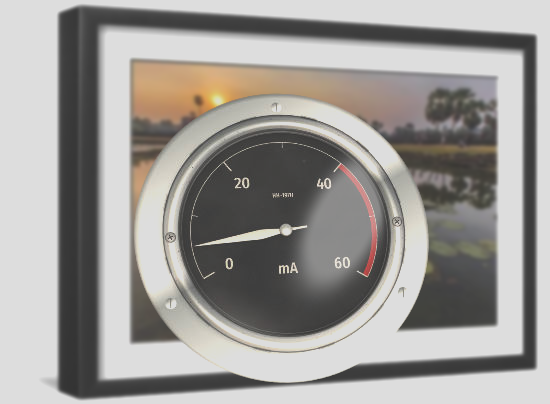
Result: 5 (mA)
